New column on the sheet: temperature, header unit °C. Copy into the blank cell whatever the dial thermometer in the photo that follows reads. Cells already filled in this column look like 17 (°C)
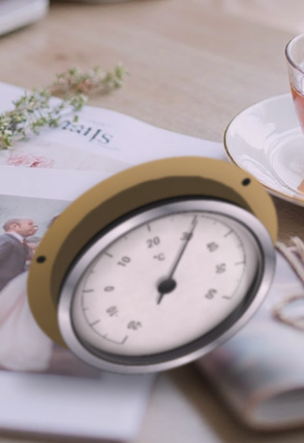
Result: 30 (°C)
